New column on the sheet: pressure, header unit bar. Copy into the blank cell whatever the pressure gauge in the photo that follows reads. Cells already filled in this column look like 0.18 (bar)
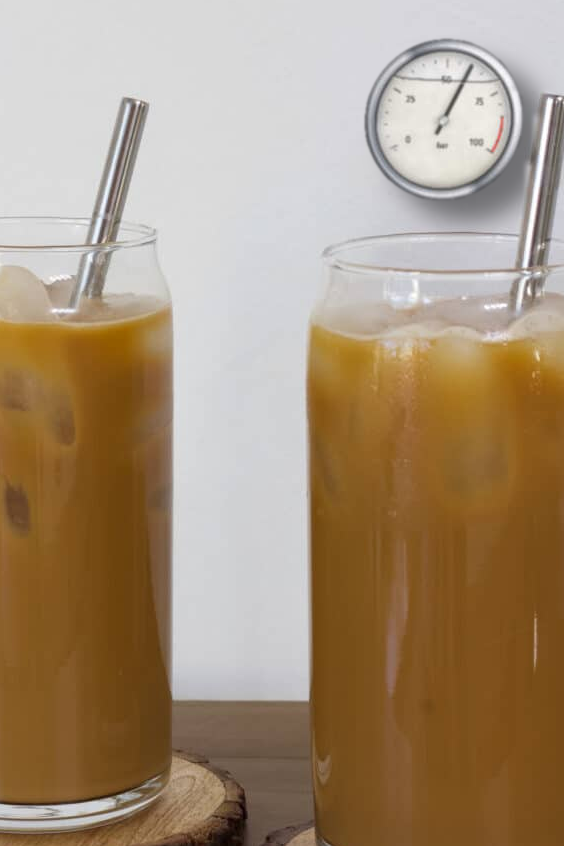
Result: 60 (bar)
